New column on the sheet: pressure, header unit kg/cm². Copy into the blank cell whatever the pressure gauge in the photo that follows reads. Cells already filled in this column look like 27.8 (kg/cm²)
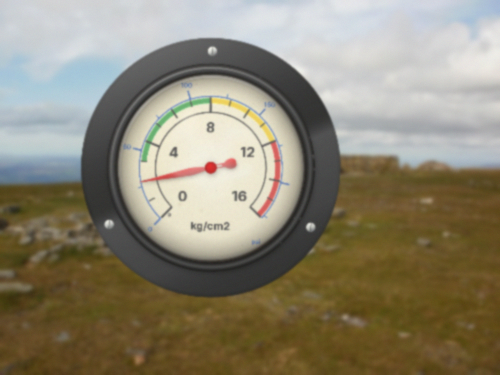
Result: 2 (kg/cm²)
